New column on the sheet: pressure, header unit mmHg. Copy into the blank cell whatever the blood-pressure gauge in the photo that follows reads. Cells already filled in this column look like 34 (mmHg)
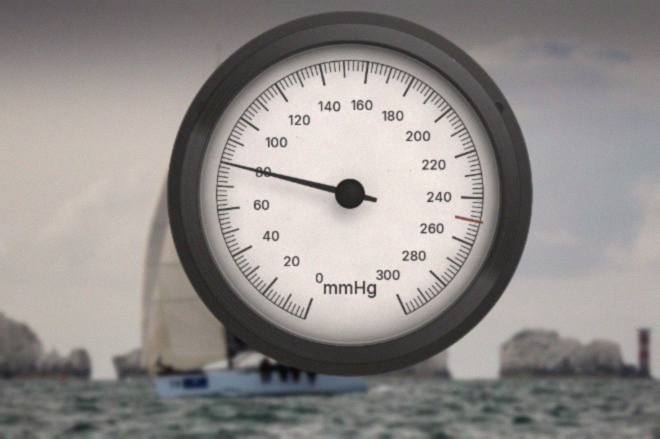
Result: 80 (mmHg)
